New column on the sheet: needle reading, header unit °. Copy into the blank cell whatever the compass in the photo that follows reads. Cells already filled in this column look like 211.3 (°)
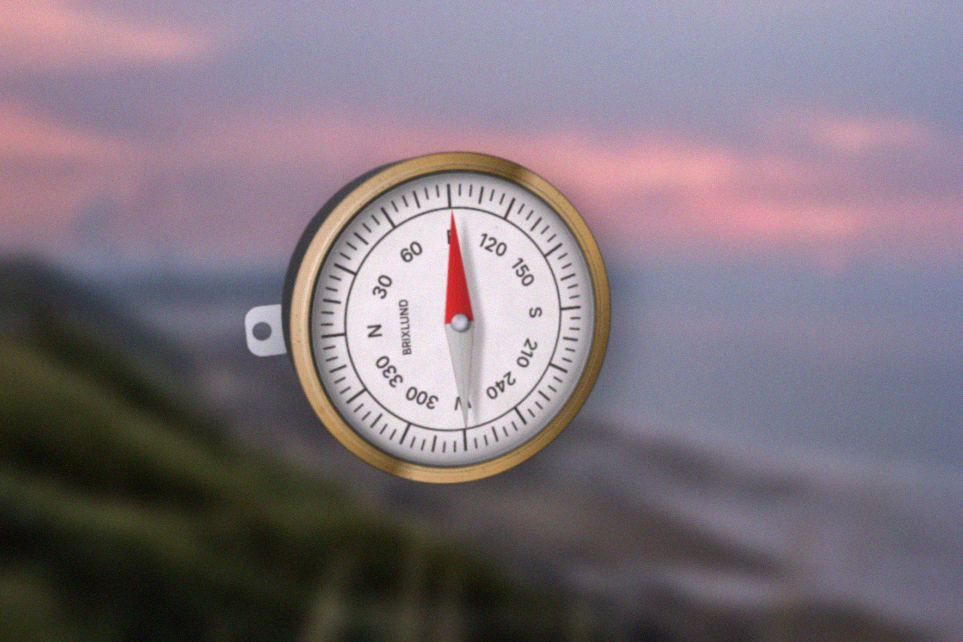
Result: 90 (°)
